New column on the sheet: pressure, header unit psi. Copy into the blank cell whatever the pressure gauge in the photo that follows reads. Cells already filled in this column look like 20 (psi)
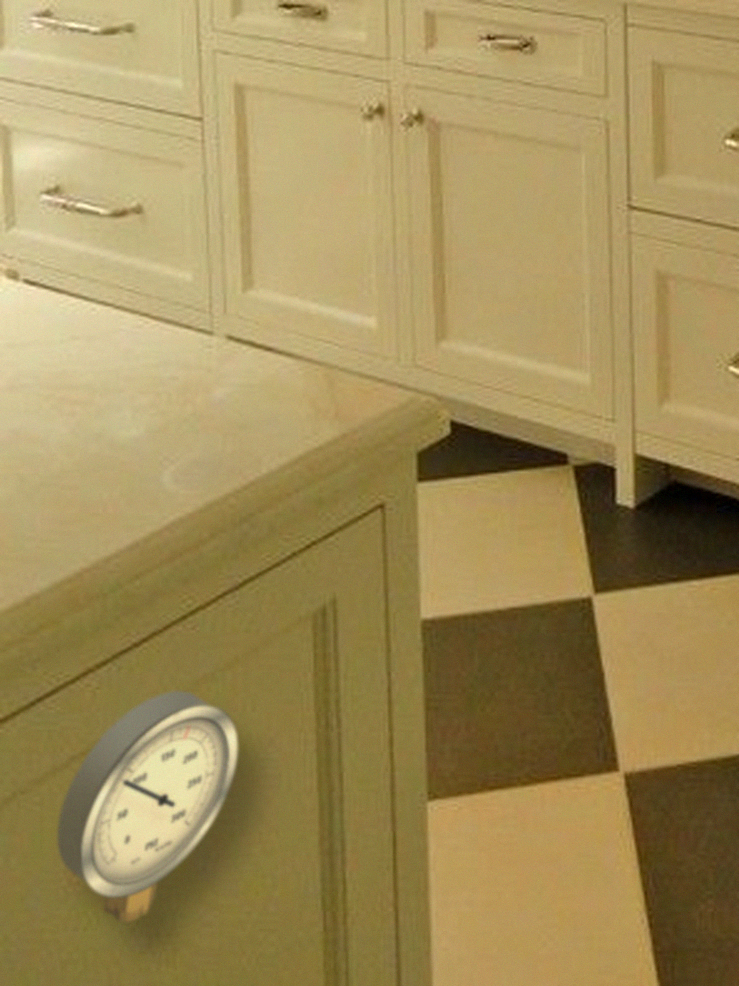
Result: 90 (psi)
